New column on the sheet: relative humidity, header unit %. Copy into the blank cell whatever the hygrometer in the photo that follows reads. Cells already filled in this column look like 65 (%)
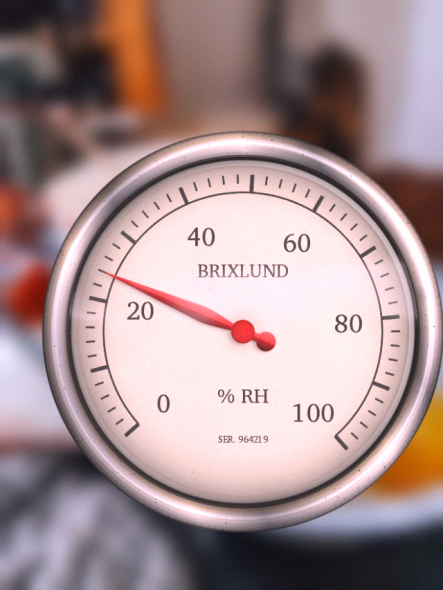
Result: 24 (%)
